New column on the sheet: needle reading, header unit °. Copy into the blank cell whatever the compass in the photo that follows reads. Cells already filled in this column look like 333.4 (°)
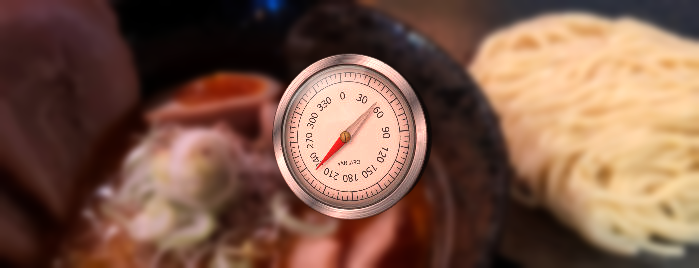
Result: 230 (°)
